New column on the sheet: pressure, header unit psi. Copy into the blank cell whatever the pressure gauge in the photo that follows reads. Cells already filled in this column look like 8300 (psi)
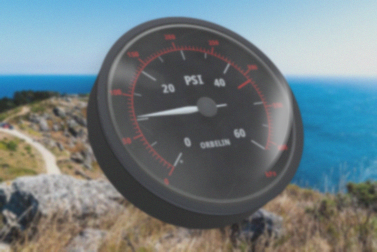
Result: 10 (psi)
